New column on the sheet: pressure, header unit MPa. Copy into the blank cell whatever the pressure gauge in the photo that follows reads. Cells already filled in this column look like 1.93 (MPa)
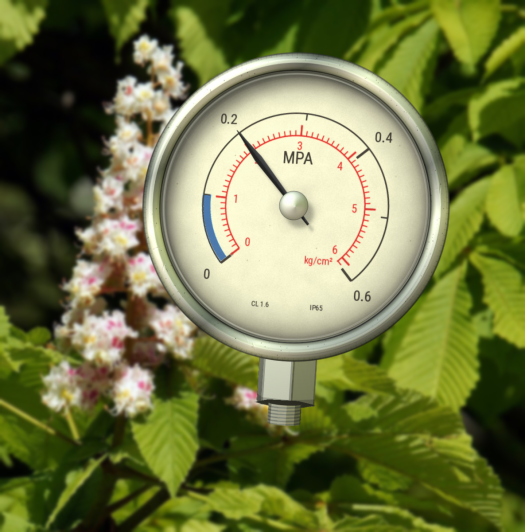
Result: 0.2 (MPa)
